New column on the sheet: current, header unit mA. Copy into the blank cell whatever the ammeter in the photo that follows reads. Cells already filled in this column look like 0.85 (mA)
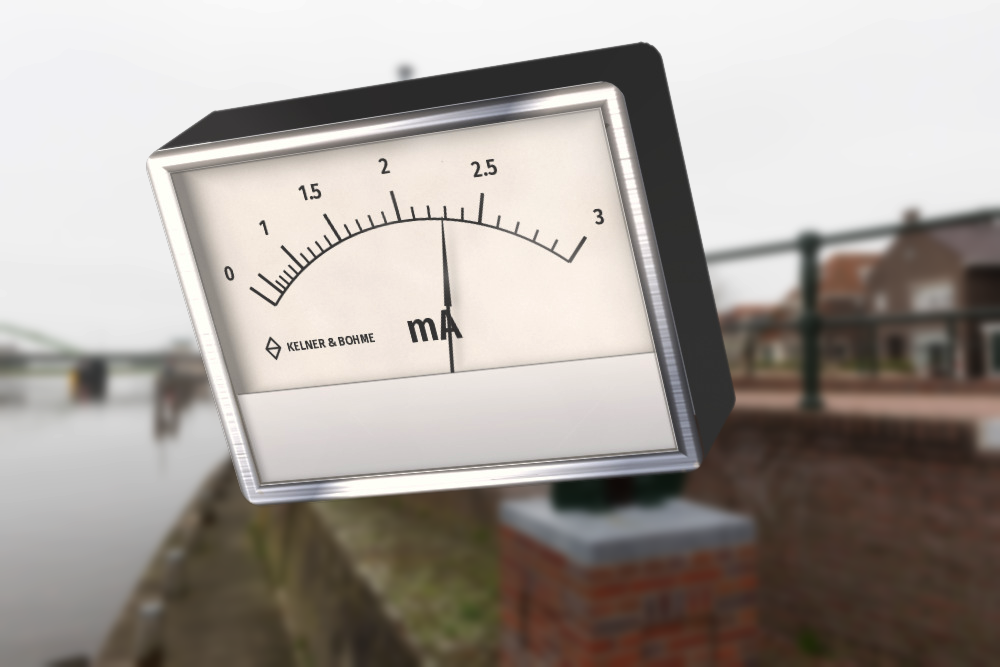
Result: 2.3 (mA)
